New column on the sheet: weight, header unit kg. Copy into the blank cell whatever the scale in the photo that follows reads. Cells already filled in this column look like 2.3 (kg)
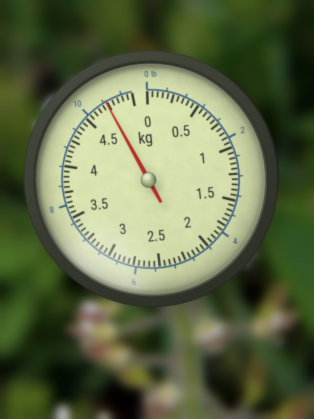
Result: 4.75 (kg)
